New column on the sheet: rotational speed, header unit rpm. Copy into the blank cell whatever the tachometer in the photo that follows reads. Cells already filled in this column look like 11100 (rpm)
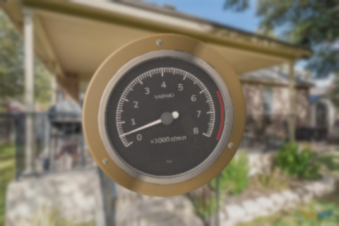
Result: 500 (rpm)
